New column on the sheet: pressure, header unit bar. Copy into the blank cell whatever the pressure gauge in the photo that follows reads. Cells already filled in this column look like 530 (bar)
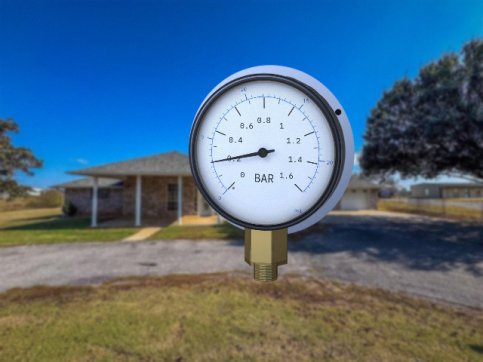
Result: 0.2 (bar)
